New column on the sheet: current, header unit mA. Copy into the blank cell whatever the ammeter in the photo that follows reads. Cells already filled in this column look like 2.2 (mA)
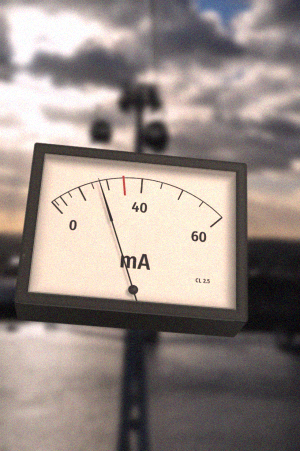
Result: 27.5 (mA)
